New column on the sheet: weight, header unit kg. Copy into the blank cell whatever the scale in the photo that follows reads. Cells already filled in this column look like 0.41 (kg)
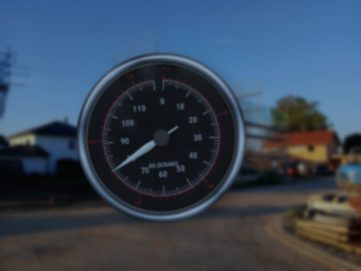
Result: 80 (kg)
